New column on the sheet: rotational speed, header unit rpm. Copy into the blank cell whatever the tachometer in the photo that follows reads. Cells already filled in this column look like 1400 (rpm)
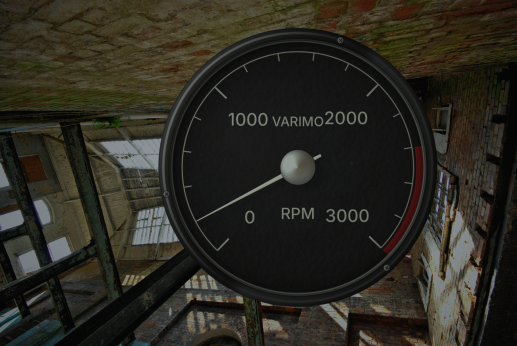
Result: 200 (rpm)
